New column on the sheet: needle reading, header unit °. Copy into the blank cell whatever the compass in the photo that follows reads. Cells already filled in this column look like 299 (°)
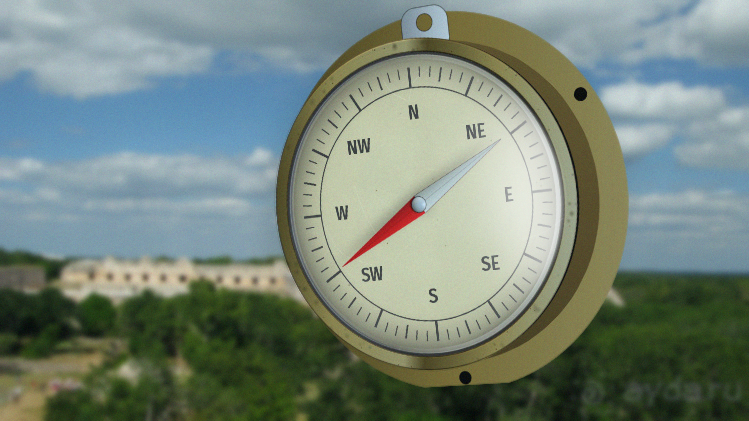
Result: 240 (°)
